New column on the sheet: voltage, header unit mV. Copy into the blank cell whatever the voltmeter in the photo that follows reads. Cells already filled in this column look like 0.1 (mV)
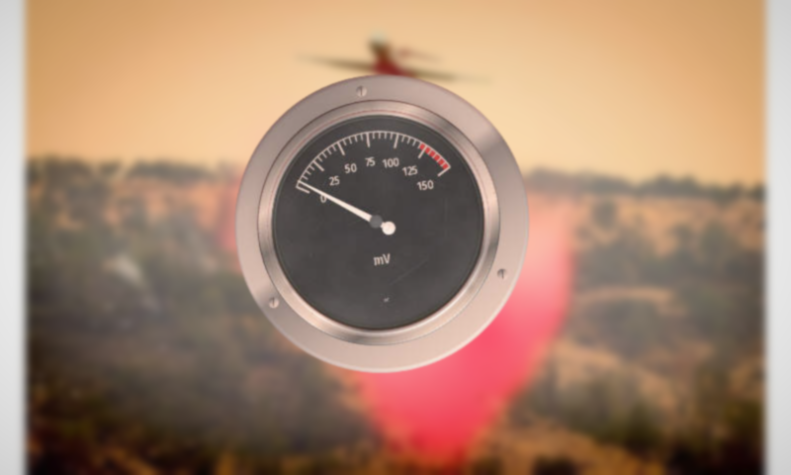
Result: 5 (mV)
